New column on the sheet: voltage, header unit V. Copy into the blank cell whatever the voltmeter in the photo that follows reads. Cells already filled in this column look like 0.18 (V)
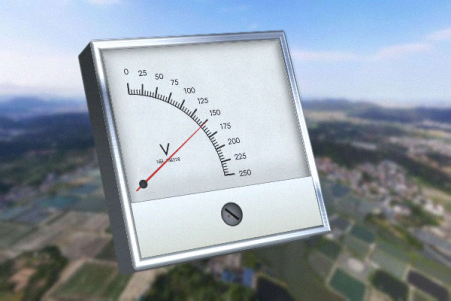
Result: 150 (V)
